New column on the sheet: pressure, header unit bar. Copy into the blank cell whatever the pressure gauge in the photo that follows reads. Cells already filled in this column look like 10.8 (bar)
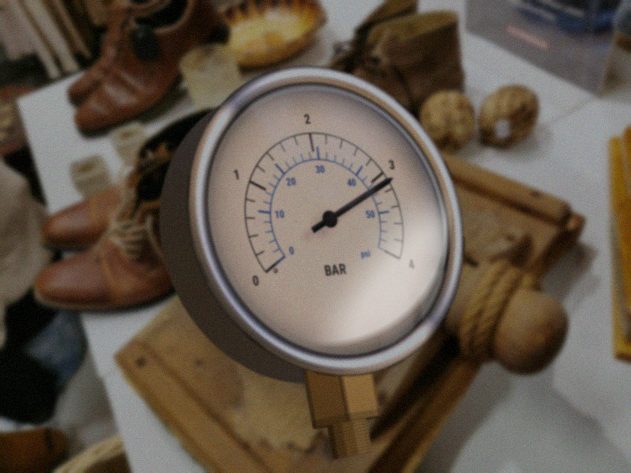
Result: 3.1 (bar)
